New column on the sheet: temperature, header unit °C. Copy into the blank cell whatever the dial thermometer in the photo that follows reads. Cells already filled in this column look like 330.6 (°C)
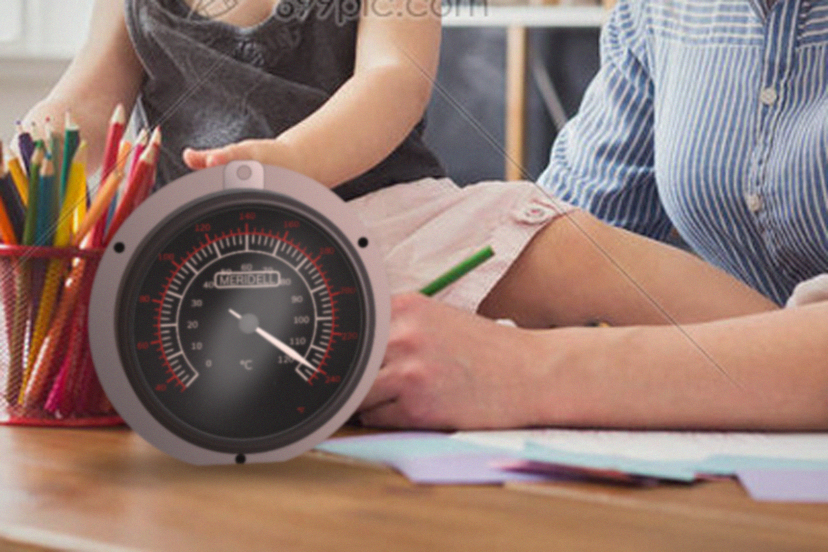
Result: 116 (°C)
